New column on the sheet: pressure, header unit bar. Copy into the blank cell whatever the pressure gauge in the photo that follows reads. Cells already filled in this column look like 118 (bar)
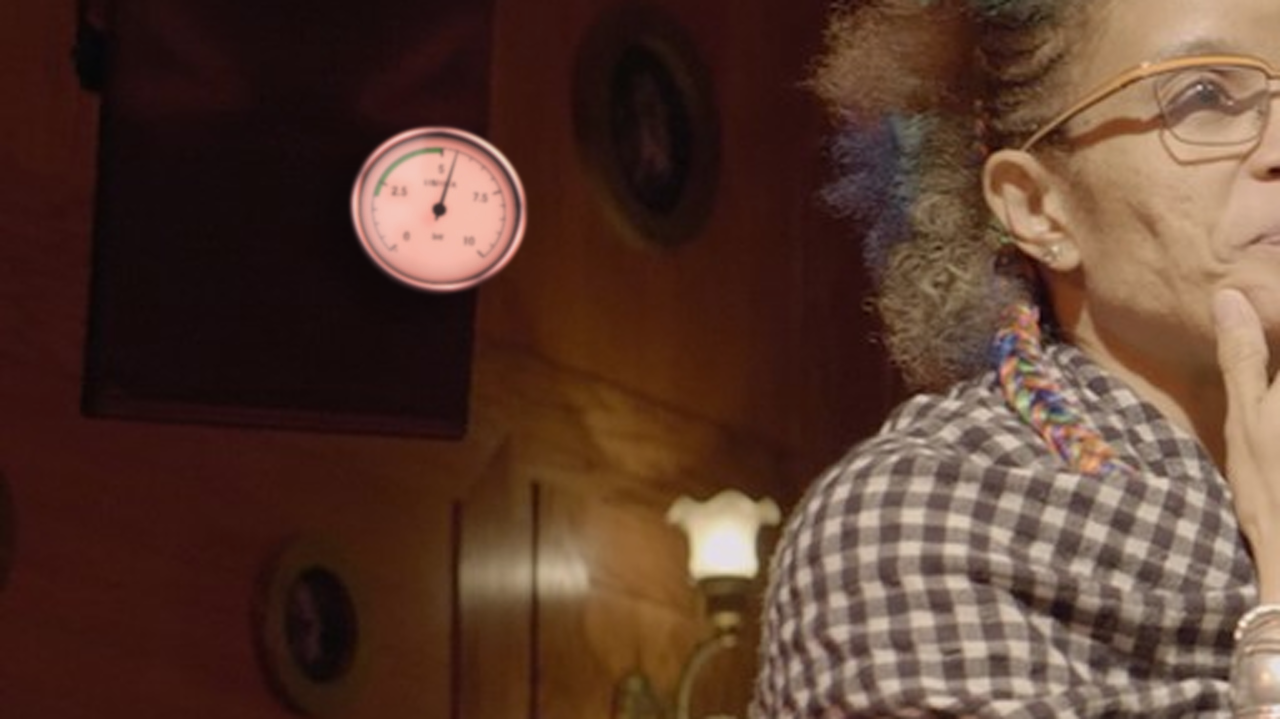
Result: 5.5 (bar)
